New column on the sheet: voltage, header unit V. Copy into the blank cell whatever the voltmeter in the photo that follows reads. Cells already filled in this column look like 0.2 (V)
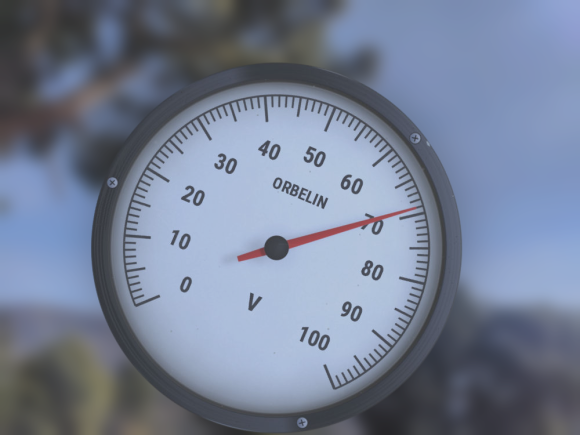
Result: 69 (V)
